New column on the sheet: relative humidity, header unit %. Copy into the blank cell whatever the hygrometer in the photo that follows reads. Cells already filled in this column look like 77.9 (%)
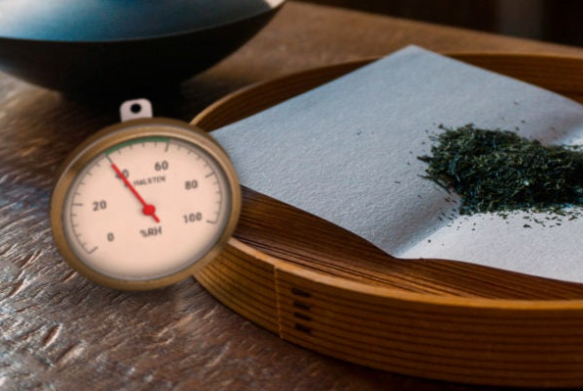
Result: 40 (%)
